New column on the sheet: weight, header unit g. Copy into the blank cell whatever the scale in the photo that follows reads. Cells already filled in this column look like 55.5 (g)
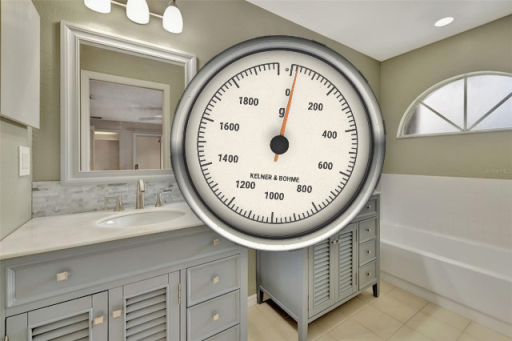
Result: 20 (g)
